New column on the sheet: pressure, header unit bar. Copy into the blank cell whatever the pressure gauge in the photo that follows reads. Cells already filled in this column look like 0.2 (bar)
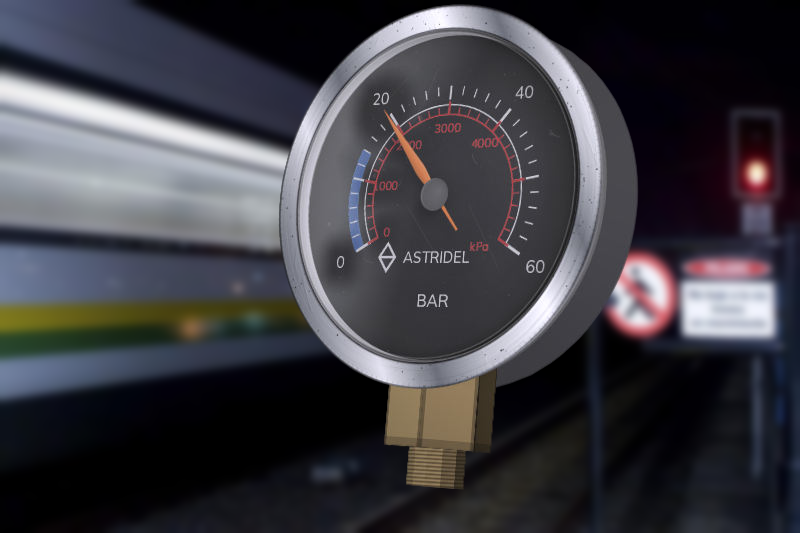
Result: 20 (bar)
